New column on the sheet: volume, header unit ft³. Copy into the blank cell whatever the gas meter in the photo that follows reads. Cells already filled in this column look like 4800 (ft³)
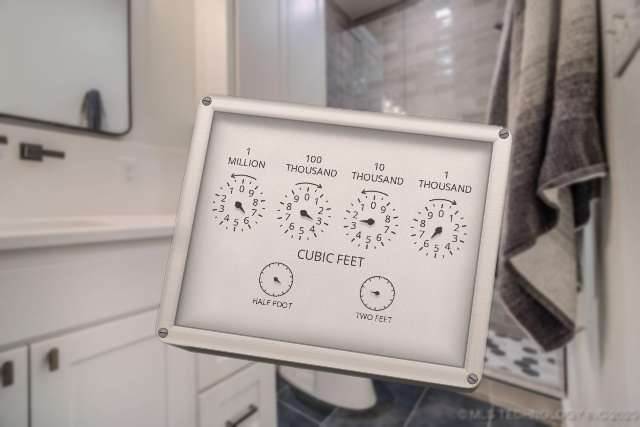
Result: 632600 (ft³)
